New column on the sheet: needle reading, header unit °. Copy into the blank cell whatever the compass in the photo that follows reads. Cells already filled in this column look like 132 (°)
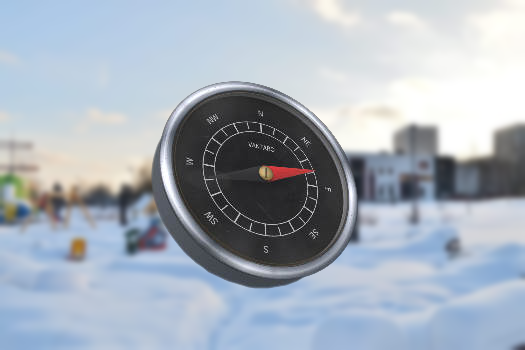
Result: 75 (°)
